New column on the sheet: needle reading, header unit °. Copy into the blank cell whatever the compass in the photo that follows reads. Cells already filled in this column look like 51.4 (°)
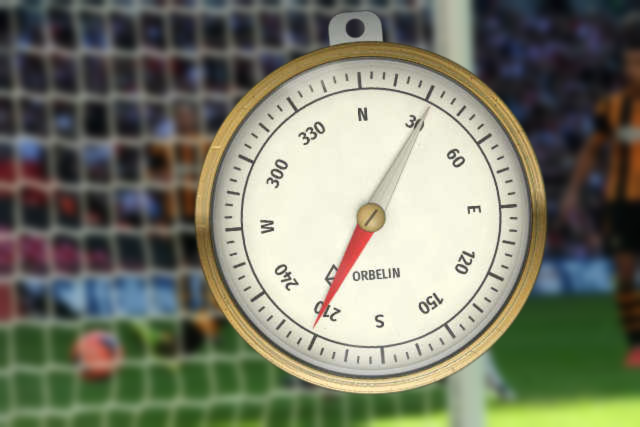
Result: 212.5 (°)
